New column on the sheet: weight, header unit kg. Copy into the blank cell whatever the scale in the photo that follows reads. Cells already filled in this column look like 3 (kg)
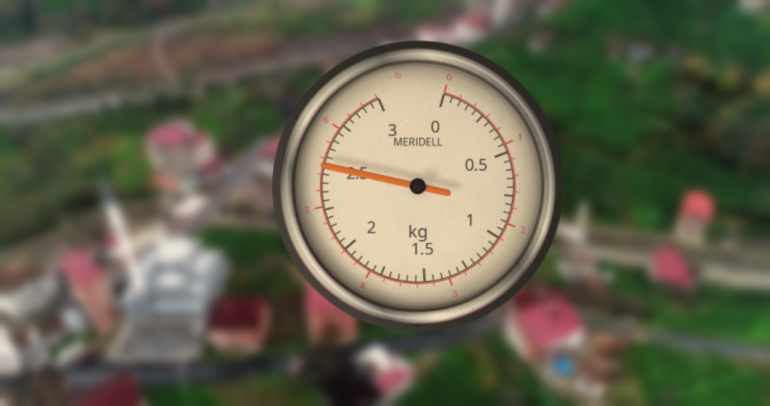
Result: 2.5 (kg)
